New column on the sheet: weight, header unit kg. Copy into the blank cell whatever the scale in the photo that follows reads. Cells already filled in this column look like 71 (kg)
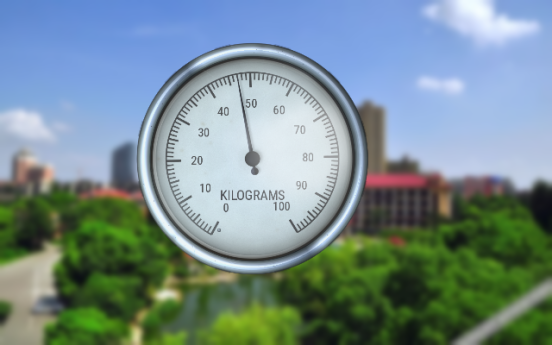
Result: 47 (kg)
